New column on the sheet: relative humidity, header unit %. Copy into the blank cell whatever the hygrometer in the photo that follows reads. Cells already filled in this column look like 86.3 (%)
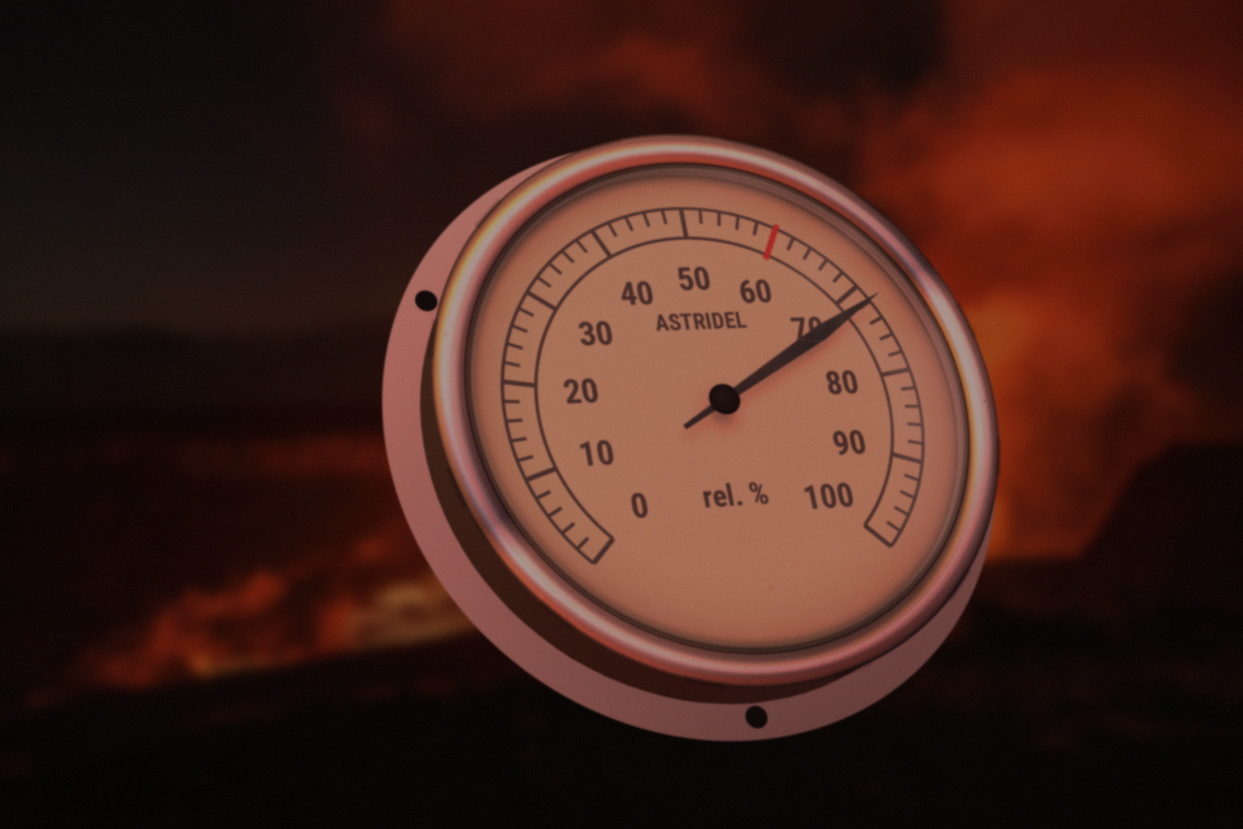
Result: 72 (%)
